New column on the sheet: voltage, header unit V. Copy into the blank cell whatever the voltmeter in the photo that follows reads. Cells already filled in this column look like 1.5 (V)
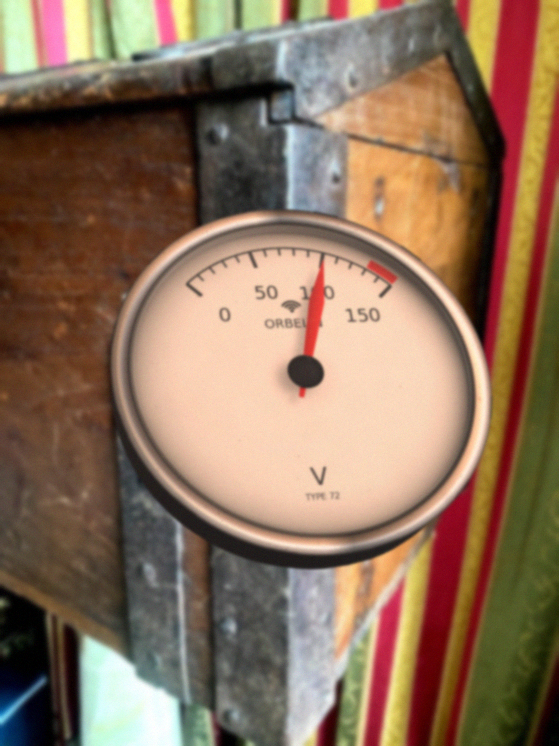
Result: 100 (V)
